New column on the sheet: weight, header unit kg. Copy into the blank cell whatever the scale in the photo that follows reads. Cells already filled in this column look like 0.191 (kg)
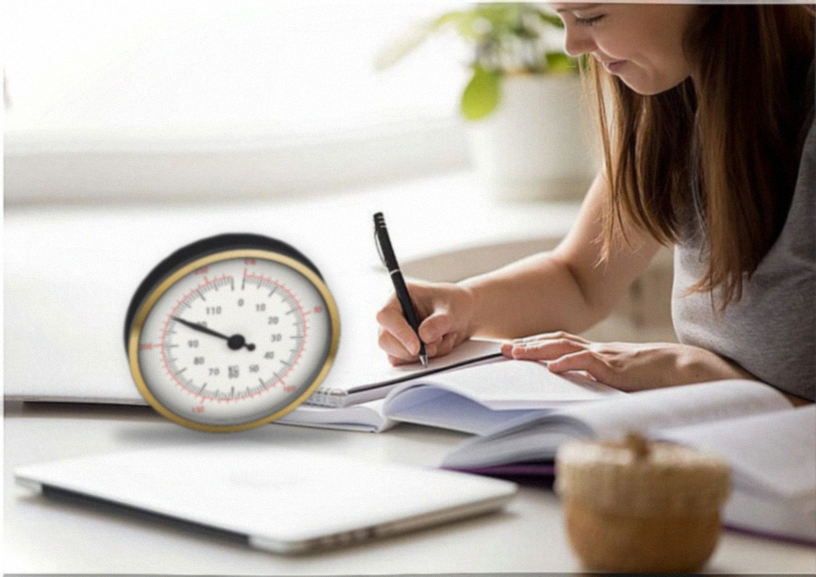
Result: 100 (kg)
